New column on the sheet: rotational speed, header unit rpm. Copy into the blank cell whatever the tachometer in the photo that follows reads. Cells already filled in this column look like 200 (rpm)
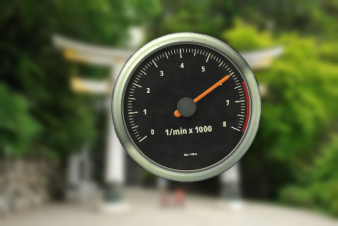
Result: 6000 (rpm)
